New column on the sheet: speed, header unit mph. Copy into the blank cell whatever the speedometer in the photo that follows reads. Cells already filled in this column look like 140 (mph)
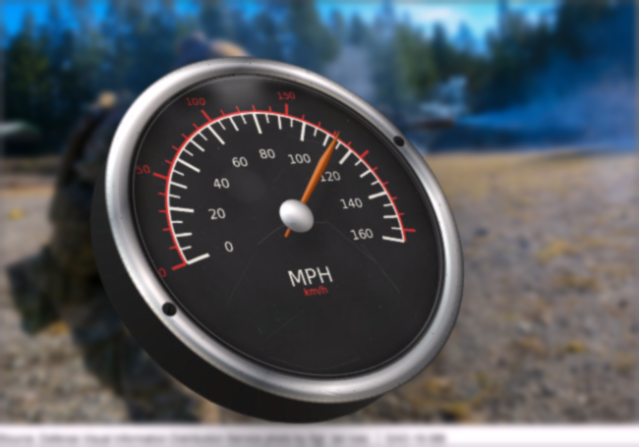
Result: 112.5 (mph)
